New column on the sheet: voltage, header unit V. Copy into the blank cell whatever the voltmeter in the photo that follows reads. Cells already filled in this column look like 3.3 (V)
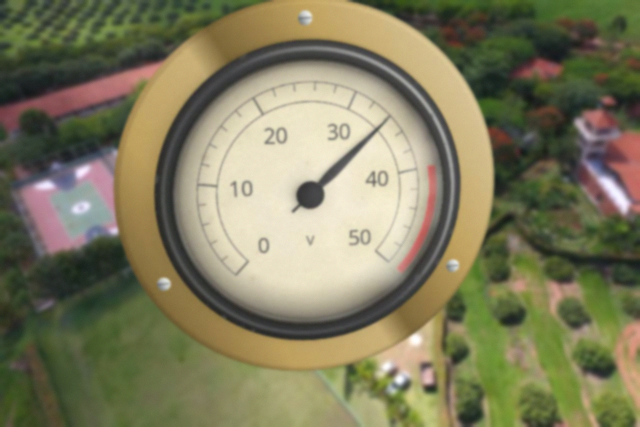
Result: 34 (V)
